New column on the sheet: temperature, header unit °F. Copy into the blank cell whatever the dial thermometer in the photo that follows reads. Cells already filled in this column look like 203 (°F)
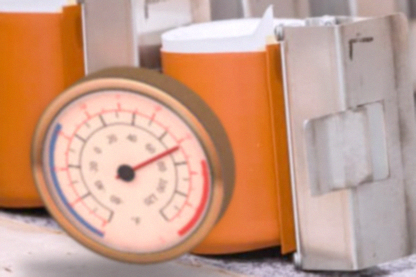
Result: 70 (°F)
